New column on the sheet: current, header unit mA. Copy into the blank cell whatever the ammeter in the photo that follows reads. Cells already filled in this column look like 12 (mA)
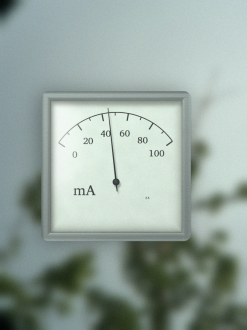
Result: 45 (mA)
